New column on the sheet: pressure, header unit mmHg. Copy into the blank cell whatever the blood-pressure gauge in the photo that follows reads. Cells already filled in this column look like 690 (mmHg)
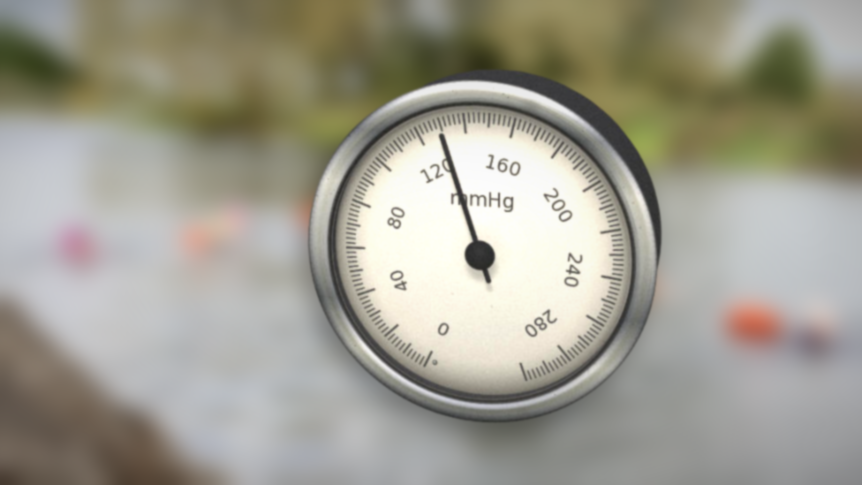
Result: 130 (mmHg)
